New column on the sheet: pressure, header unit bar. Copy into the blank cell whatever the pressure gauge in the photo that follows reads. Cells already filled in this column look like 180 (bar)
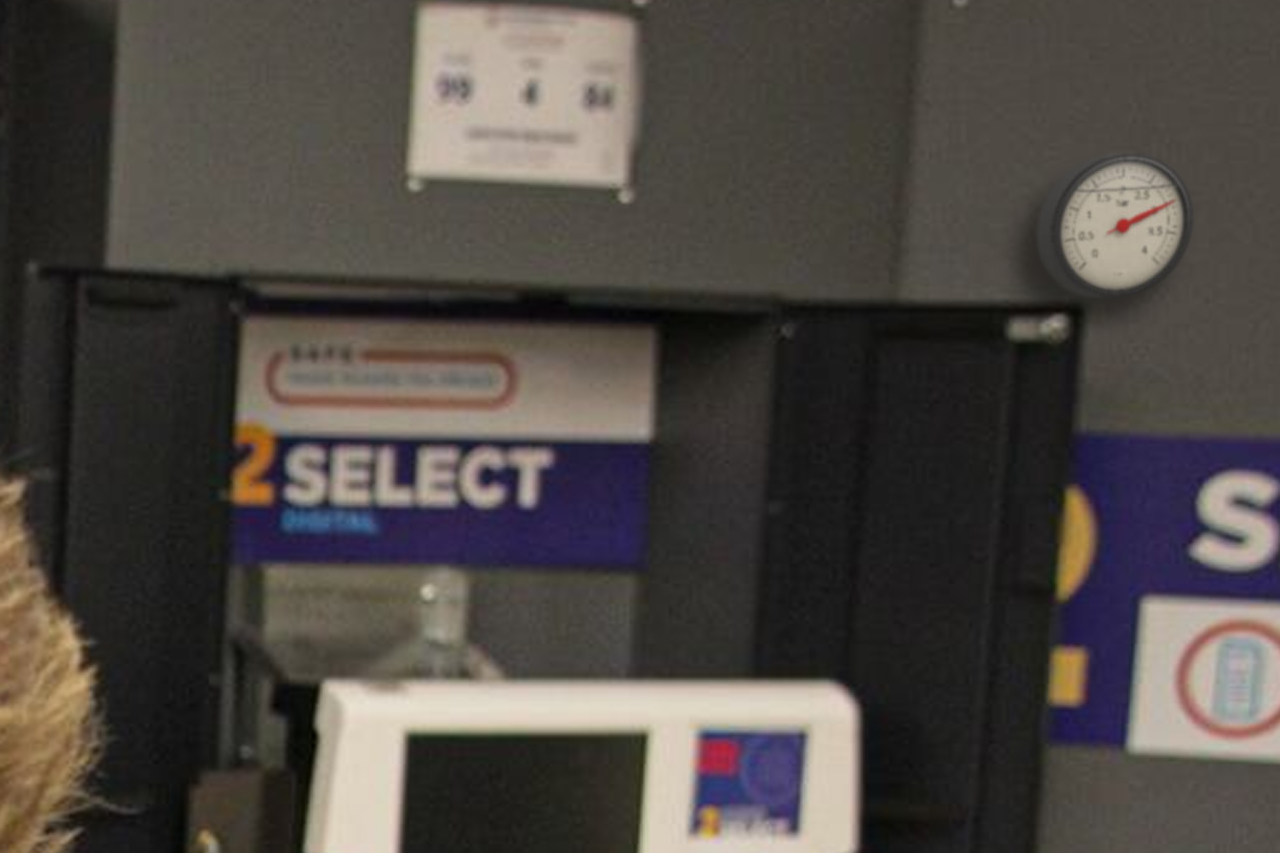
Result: 3 (bar)
